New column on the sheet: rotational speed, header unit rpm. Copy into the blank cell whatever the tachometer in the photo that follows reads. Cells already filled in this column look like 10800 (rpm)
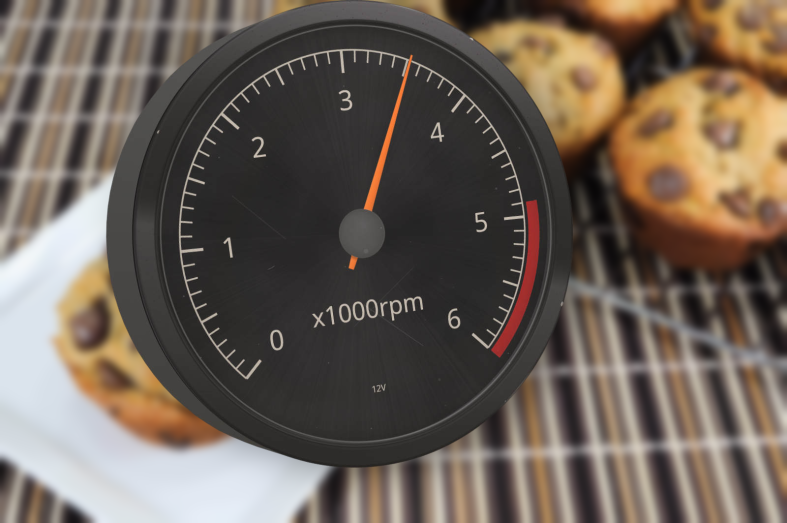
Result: 3500 (rpm)
